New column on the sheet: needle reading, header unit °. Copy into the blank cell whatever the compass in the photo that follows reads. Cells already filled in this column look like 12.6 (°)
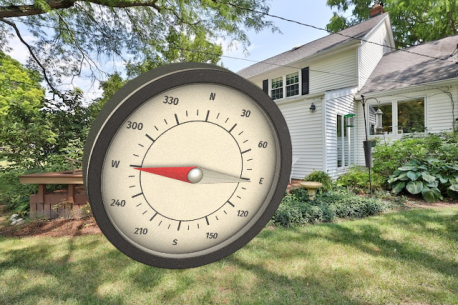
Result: 270 (°)
